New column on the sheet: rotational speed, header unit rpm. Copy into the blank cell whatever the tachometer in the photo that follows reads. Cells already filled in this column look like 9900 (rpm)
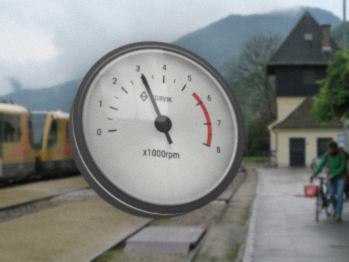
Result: 3000 (rpm)
